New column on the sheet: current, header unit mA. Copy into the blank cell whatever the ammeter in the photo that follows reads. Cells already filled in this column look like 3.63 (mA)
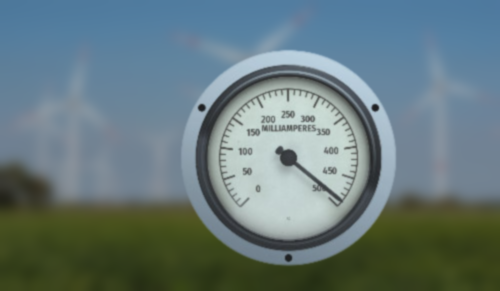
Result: 490 (mA)
